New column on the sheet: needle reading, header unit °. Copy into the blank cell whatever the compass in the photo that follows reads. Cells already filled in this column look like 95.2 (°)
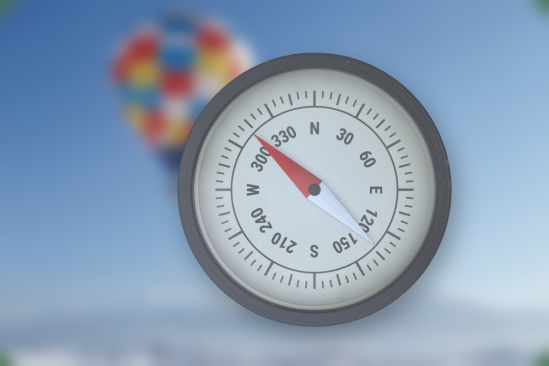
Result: 312.5 (°)
